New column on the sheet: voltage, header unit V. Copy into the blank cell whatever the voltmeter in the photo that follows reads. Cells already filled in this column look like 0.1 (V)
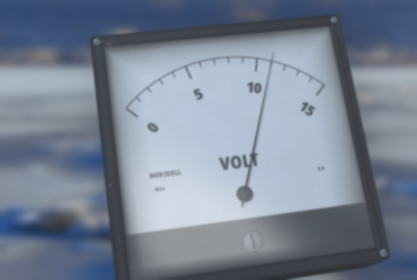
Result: 11 (V)
